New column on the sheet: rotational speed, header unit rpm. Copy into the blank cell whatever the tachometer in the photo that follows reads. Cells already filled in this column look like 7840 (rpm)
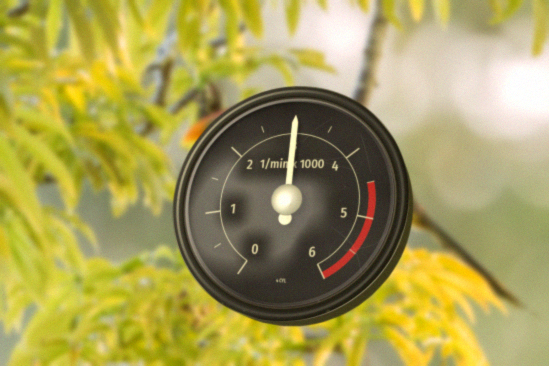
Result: 3000 (rpm)
